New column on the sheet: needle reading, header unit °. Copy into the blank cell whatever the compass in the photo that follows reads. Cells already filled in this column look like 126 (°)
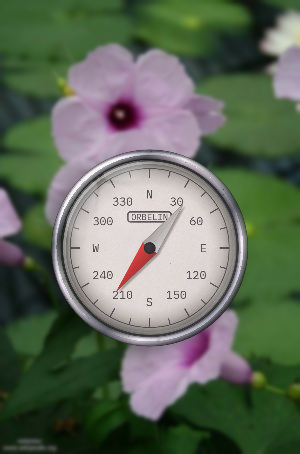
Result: 217.5 (°)
